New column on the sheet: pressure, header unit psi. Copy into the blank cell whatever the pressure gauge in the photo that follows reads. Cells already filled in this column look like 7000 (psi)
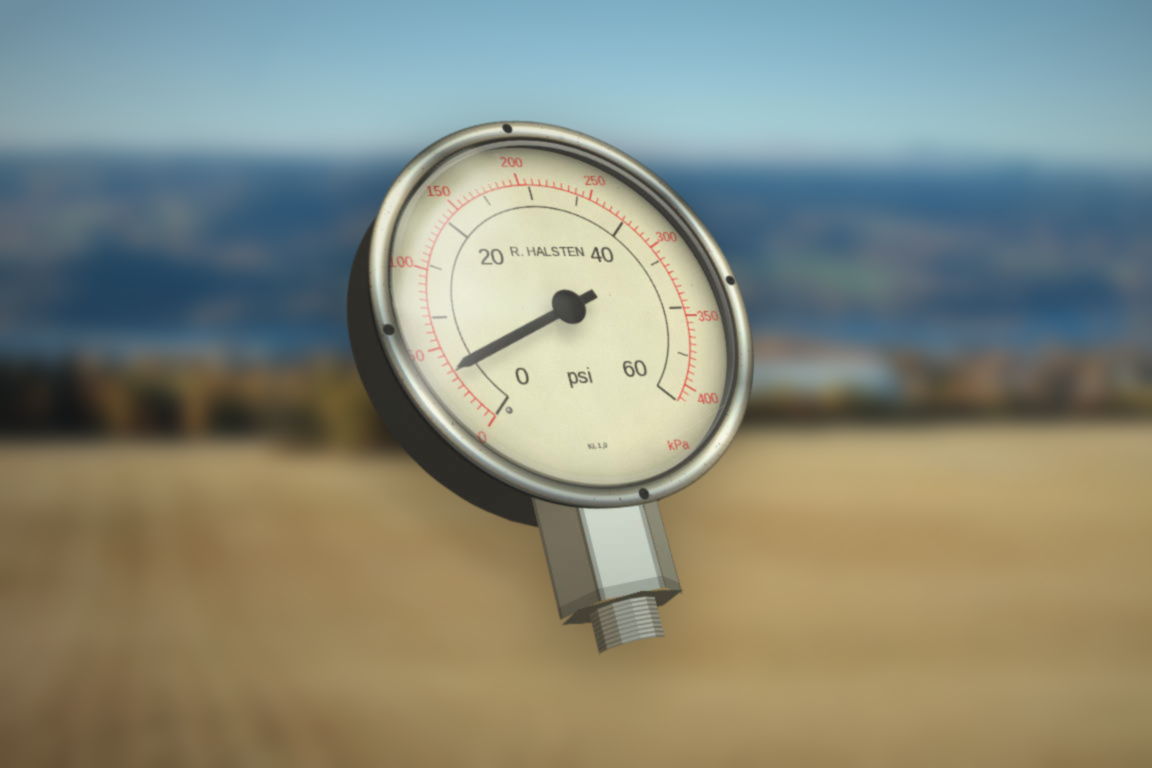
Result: 5 (psi)
